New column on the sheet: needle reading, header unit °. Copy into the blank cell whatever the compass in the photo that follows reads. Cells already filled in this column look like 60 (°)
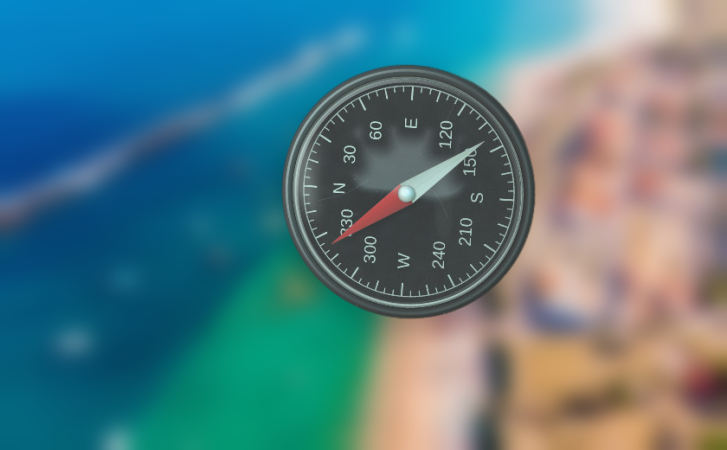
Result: 322.5 (°)
